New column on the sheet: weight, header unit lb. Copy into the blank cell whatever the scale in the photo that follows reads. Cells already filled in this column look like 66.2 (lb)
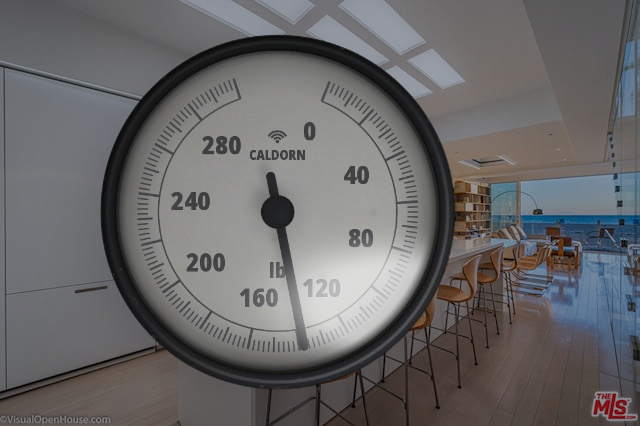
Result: 138 (lb)
